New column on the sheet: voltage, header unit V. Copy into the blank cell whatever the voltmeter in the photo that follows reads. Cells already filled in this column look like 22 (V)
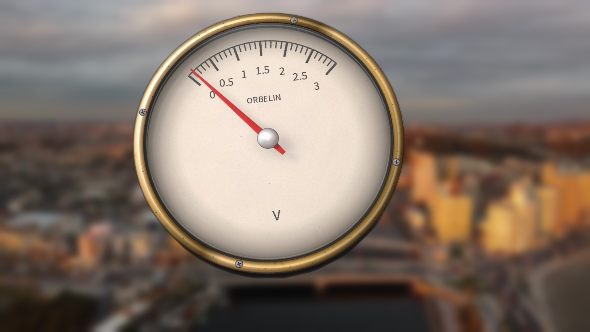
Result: 0.1 (V)
